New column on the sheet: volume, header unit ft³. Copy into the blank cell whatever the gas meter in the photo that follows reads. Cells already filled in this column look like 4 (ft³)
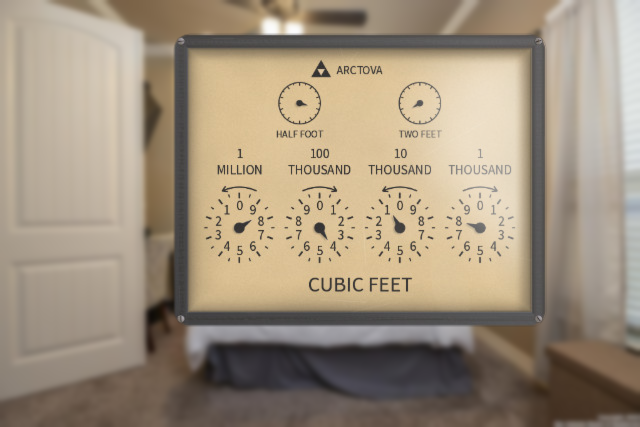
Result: 840800 (ft³)
